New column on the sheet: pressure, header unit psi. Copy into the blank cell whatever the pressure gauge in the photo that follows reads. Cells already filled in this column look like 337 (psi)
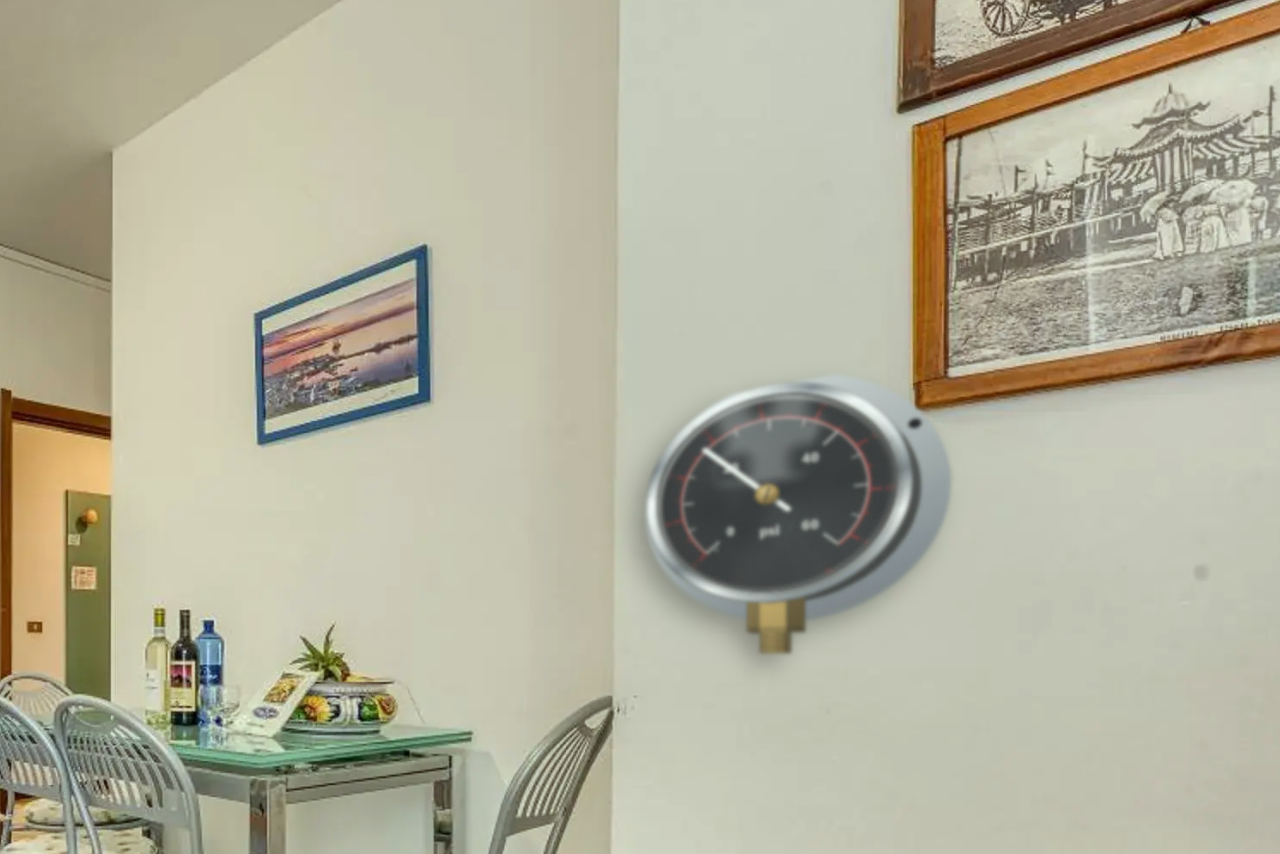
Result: 20 (psi)
